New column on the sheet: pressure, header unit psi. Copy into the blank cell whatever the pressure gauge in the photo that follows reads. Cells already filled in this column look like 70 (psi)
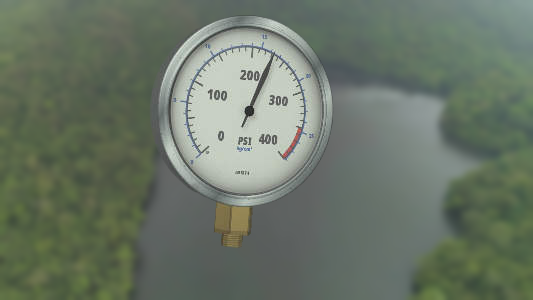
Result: 230 (psi)
